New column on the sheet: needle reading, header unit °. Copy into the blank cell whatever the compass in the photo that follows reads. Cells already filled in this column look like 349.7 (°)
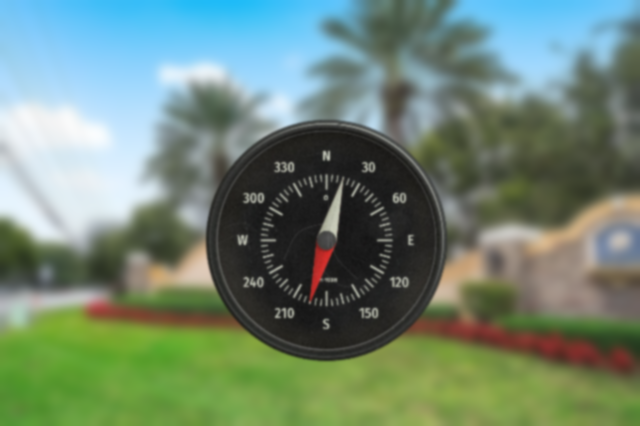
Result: 195 (°)
